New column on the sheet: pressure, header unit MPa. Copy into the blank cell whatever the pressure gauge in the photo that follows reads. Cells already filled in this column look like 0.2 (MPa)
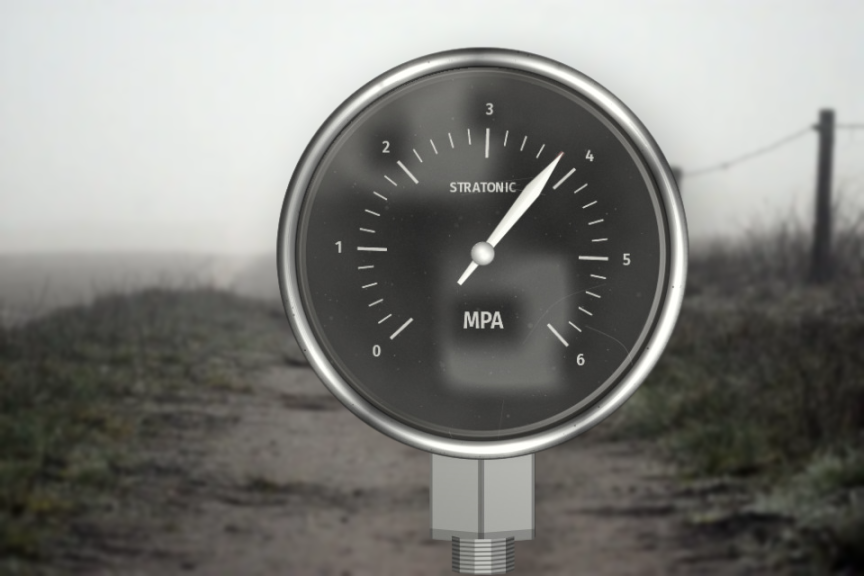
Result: 3.8 (MPa)
